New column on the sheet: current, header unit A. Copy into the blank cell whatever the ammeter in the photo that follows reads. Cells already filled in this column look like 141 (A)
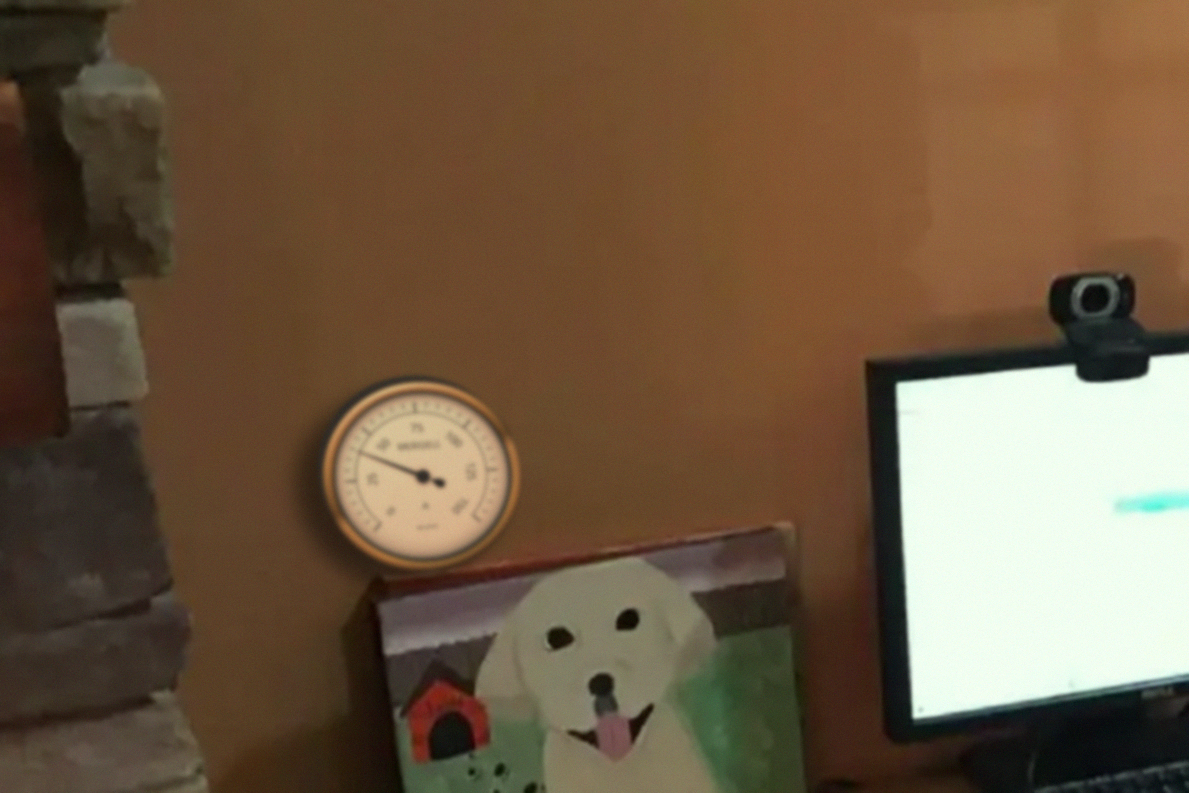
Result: 40 (A)
